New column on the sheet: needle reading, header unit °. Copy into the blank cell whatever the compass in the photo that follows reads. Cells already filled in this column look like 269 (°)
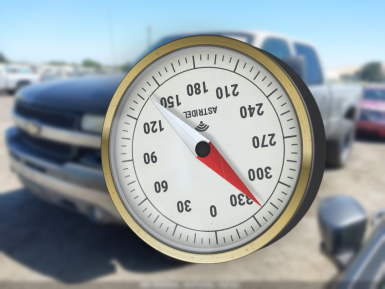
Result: 320 (°)
